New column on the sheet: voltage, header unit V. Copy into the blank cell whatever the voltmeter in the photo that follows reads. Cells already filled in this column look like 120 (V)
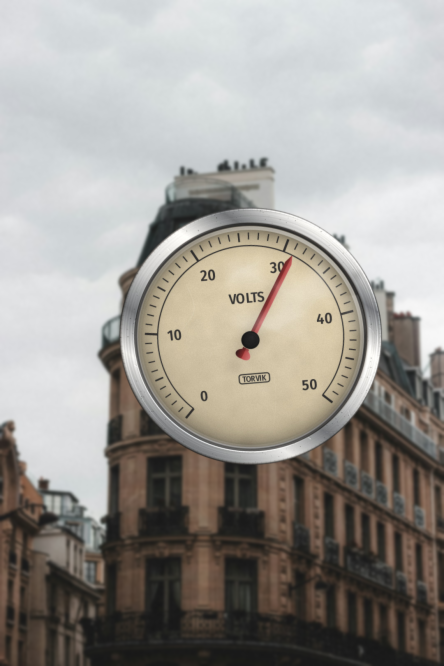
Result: 31 (V)
